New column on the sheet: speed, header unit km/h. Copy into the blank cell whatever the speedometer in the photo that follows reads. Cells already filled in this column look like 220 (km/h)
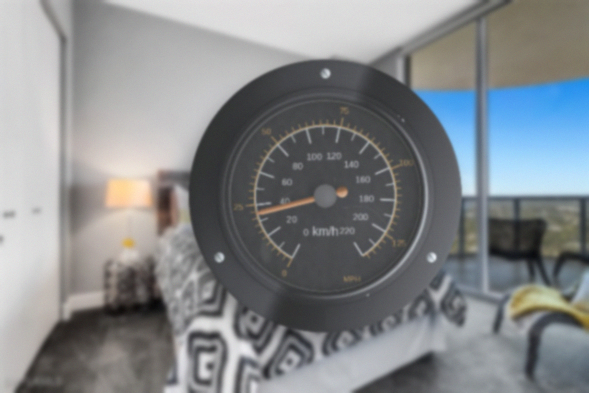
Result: 35 (km/h)
